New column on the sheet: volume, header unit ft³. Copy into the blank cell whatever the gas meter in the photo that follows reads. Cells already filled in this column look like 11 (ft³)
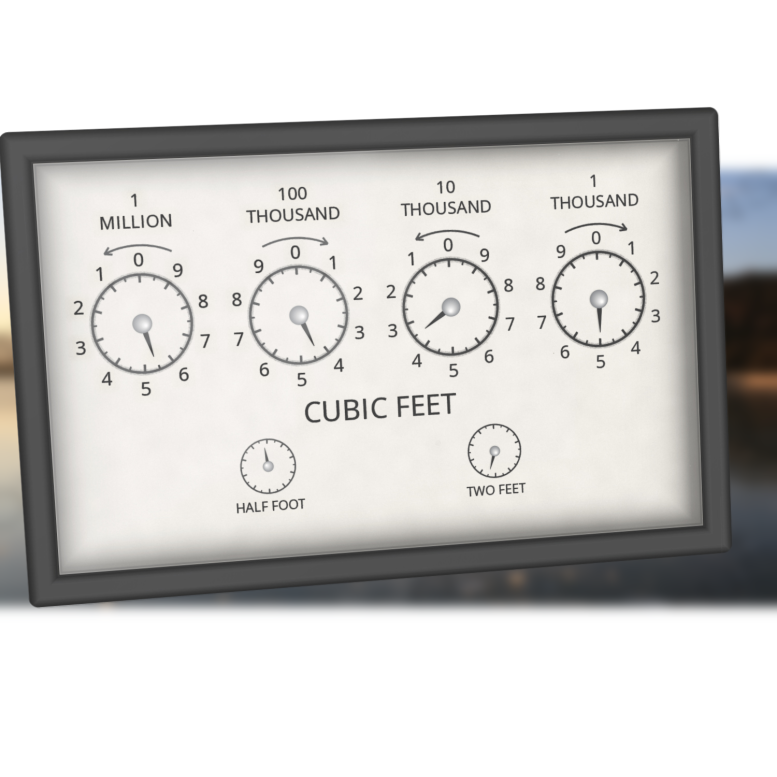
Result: 543500 (ft³)
